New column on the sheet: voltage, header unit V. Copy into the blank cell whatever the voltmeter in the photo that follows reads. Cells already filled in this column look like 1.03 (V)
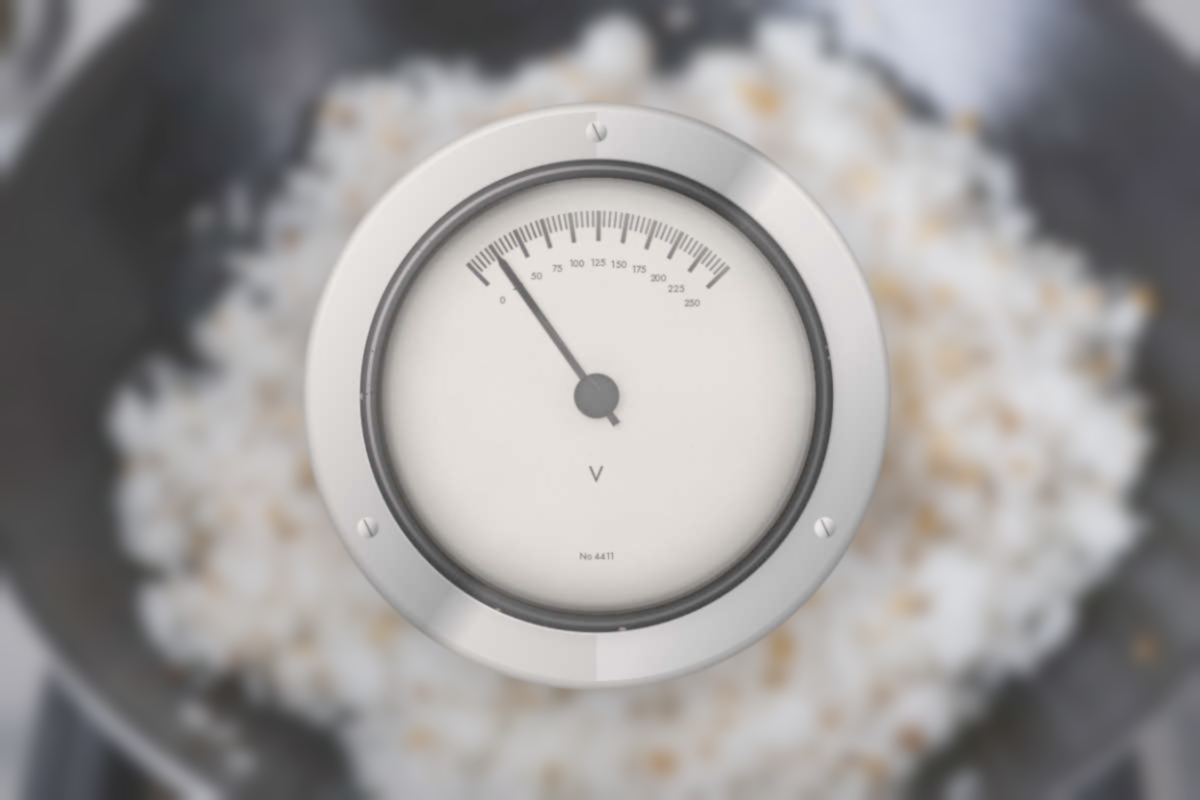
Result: 25 (V)
